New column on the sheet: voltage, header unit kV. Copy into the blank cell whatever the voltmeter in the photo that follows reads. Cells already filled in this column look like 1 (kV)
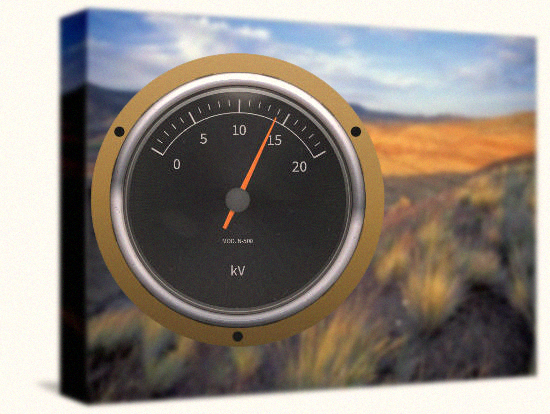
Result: 14 (kV)
